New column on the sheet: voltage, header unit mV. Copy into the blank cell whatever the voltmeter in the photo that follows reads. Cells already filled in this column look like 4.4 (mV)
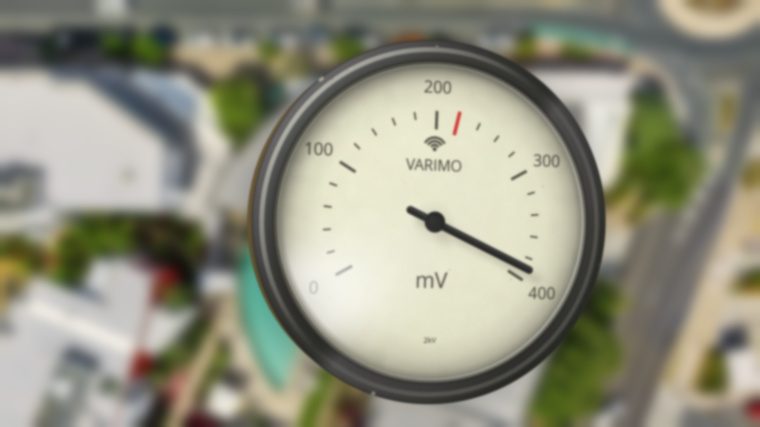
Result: 390 (mV)
